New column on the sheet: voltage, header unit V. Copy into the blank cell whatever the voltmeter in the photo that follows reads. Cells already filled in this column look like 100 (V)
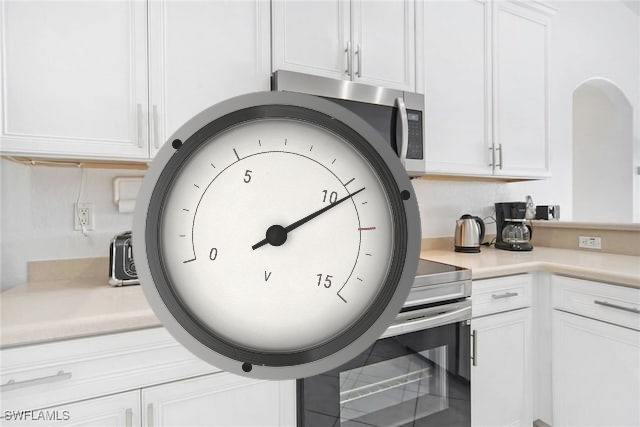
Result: 10.5 (V)
